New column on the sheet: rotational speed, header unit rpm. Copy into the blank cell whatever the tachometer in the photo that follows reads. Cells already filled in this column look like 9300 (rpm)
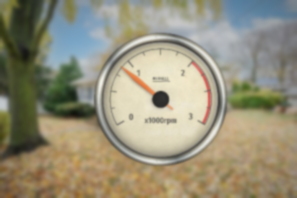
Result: 875 (rpm)
